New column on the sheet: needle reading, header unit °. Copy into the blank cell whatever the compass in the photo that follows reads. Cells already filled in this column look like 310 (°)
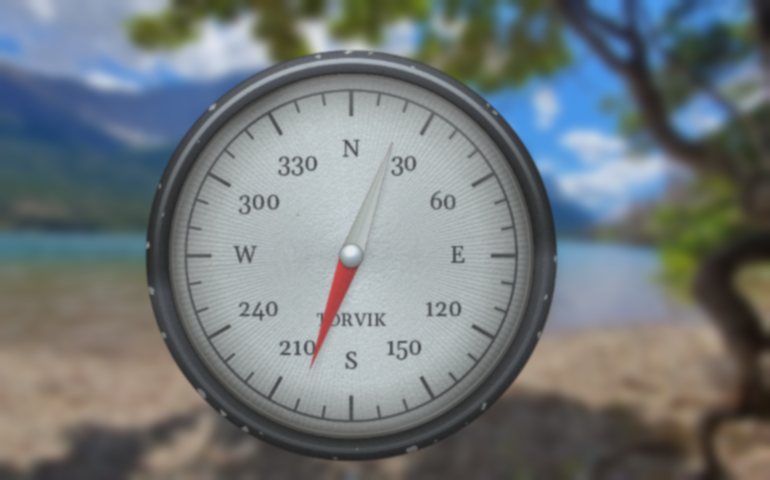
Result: 200 (°)
